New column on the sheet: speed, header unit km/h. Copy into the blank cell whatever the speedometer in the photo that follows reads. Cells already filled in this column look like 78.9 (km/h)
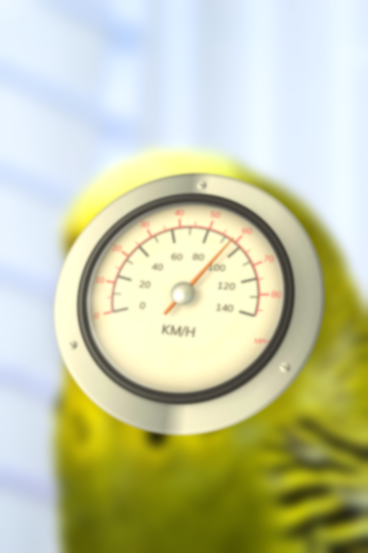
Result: 95 (km/h)
